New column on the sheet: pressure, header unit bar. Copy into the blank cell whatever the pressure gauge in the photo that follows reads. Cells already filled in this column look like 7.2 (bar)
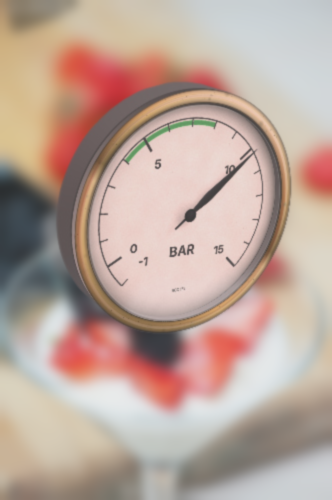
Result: 10 (bar)
